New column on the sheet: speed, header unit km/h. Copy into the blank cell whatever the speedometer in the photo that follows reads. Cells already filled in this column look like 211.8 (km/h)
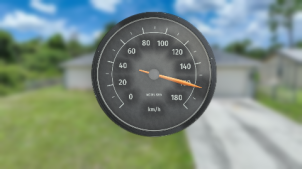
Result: 160 (km/h)
